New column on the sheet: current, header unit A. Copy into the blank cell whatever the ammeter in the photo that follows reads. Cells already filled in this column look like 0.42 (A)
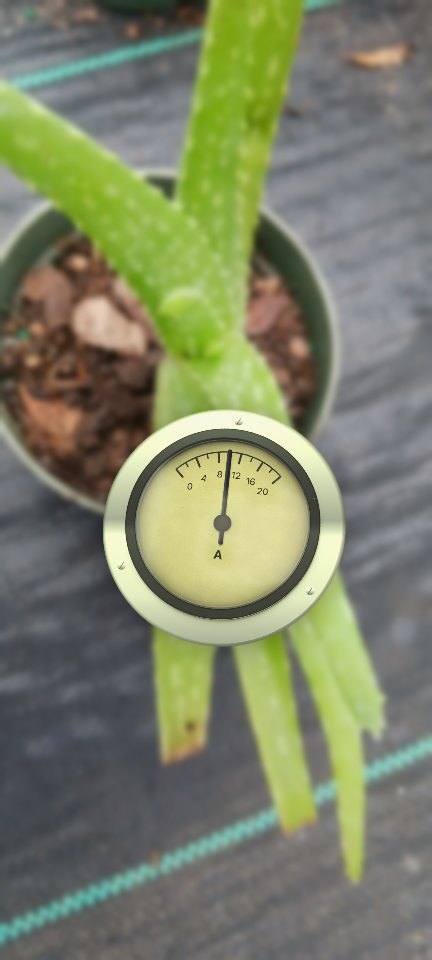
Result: 10 (A)
